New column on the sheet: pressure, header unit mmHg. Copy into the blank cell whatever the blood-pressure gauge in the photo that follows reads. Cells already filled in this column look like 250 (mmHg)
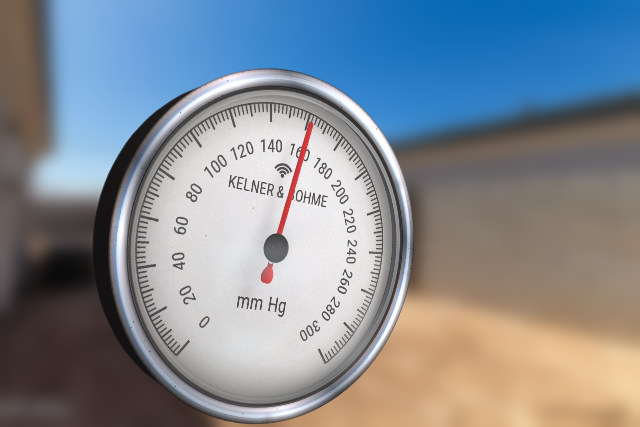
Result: 160 (mmHg)
